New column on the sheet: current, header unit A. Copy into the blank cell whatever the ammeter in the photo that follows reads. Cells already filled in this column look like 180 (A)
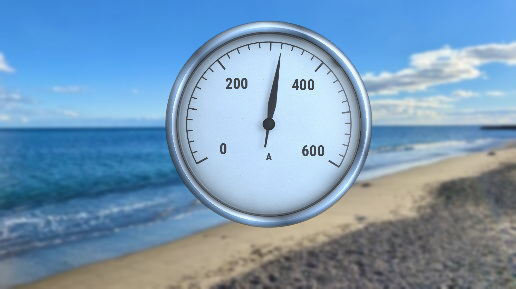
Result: 320 (A)
